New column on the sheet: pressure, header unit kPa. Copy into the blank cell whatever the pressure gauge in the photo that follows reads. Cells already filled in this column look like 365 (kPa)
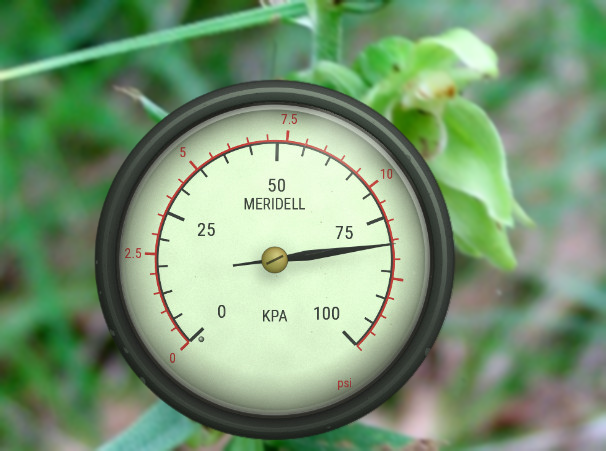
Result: 80 (kPa)
